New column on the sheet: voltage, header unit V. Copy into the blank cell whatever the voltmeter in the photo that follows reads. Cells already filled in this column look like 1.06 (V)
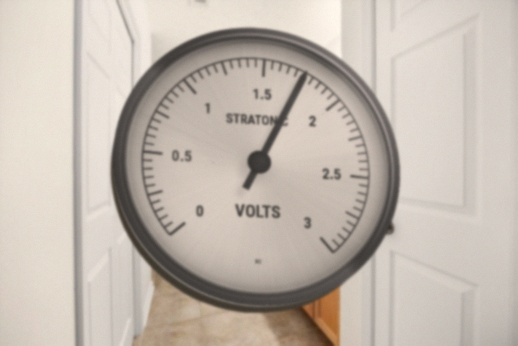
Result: 1.75 (V)
